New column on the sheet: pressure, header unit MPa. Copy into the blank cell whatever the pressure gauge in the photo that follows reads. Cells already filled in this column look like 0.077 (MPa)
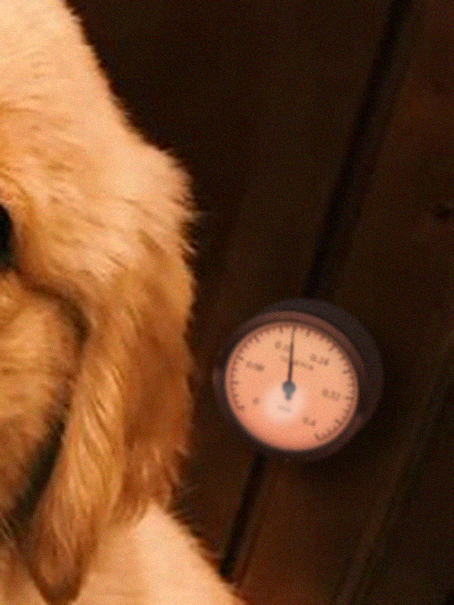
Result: 0.18 (MPa)
